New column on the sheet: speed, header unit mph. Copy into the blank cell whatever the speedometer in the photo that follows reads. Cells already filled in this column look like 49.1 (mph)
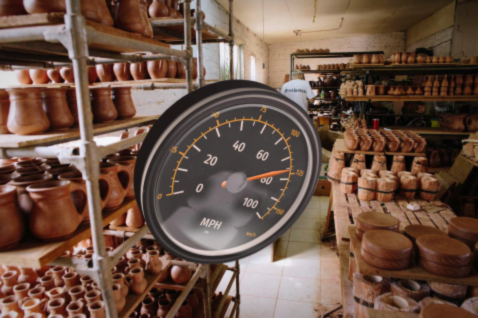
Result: 75 (mph)
